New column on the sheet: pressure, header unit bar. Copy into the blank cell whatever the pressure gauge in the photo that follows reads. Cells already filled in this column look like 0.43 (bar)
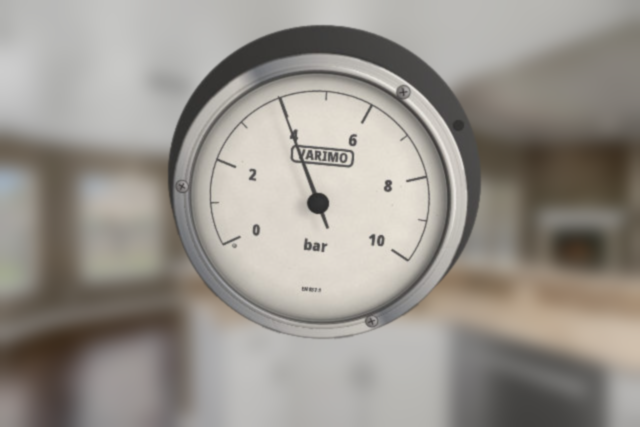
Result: 4 (bar)
